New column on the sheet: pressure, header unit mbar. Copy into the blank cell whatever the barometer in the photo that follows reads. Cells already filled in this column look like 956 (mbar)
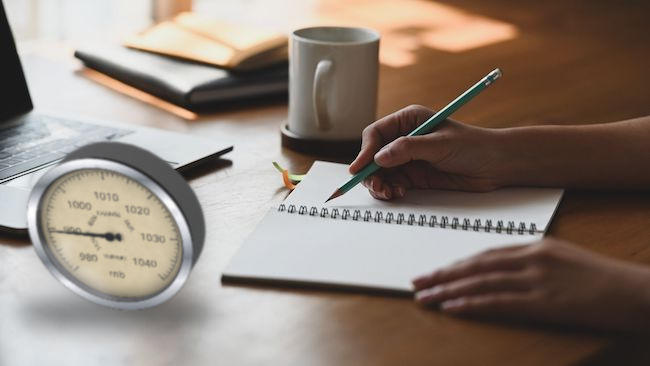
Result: 990 (mbar)
